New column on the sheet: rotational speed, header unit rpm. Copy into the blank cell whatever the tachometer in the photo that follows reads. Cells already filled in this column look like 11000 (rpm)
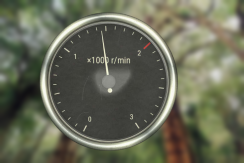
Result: 1450 (rpm)
